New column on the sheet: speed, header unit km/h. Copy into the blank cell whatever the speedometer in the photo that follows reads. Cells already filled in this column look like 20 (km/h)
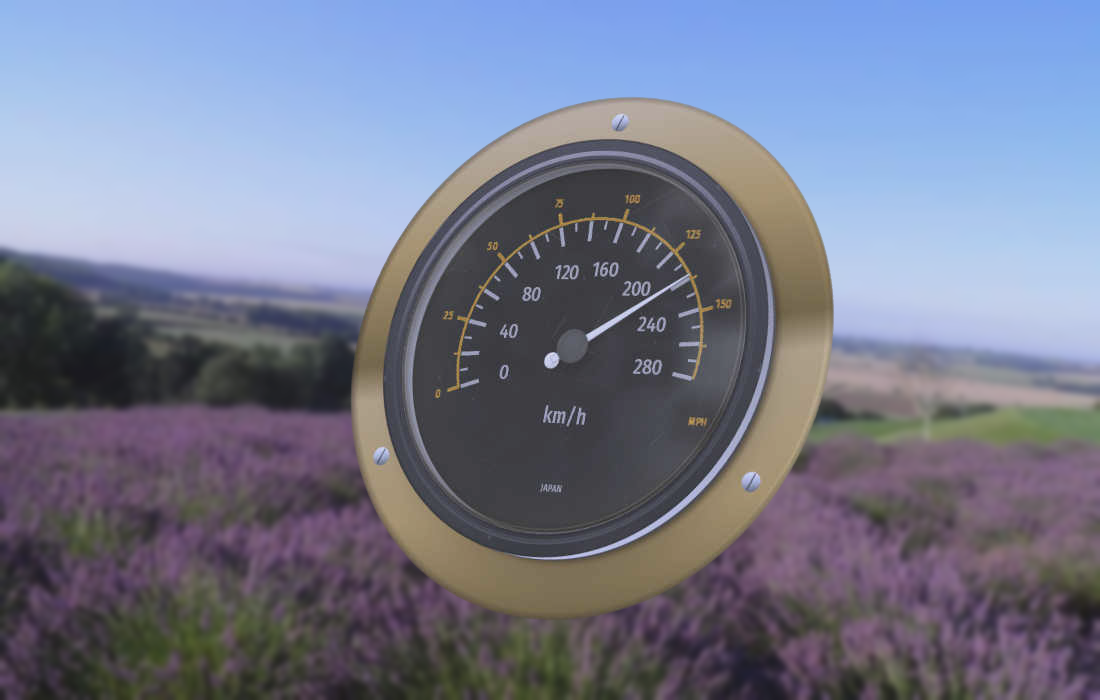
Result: 220 (km/h)
